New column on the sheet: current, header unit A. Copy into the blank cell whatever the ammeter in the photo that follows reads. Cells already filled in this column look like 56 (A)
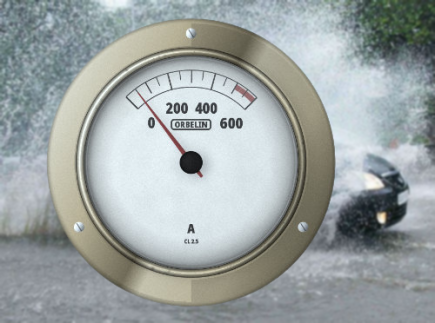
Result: 50 (A)
